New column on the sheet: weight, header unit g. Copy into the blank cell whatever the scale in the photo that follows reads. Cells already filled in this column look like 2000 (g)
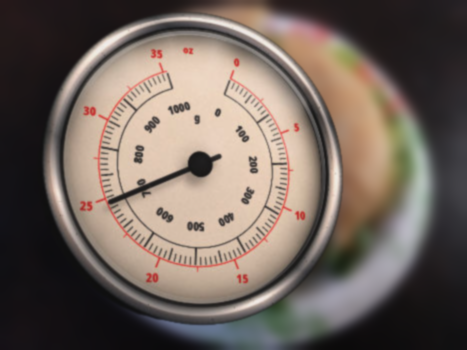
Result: 700 (g)
